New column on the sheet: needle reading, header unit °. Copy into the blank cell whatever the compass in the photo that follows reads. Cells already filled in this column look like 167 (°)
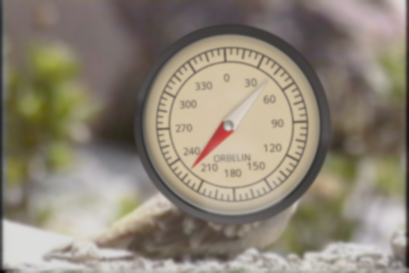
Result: 225 (°)
